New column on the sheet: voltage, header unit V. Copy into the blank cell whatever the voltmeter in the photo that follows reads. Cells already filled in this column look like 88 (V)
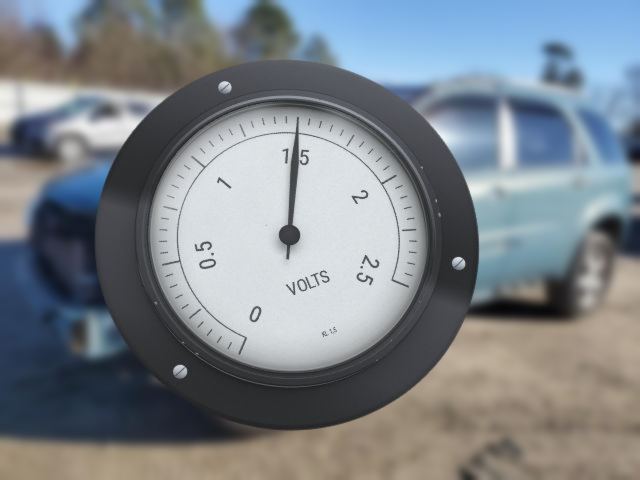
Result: 1.5 (V)
